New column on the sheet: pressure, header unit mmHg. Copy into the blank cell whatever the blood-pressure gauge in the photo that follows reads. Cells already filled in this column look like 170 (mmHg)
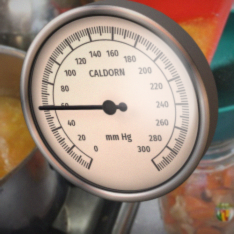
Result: 60 (mmHg)
